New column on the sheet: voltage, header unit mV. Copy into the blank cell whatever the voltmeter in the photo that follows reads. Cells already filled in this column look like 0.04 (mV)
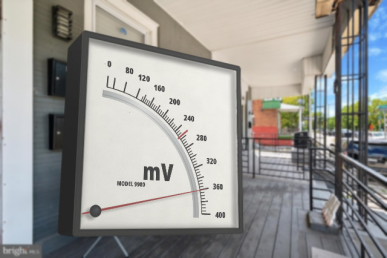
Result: 360 (mV)
